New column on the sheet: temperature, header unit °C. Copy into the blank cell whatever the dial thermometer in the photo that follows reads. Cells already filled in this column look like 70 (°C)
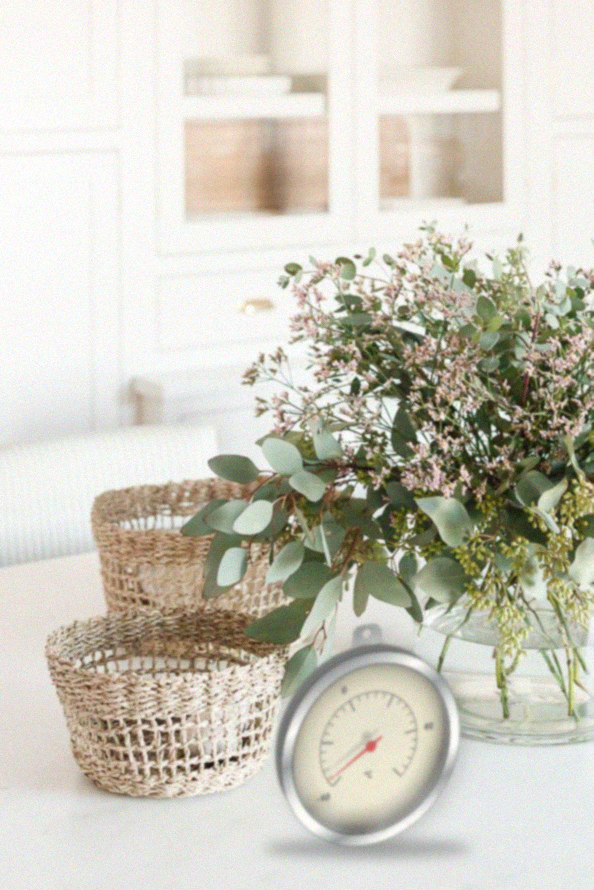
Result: -36 (°C)
